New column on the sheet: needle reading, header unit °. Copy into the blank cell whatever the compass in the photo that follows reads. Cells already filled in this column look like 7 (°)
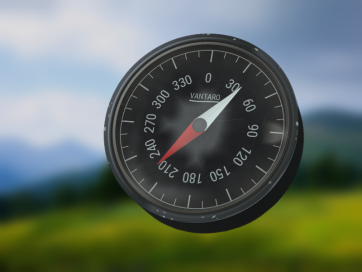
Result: 220 (°)
